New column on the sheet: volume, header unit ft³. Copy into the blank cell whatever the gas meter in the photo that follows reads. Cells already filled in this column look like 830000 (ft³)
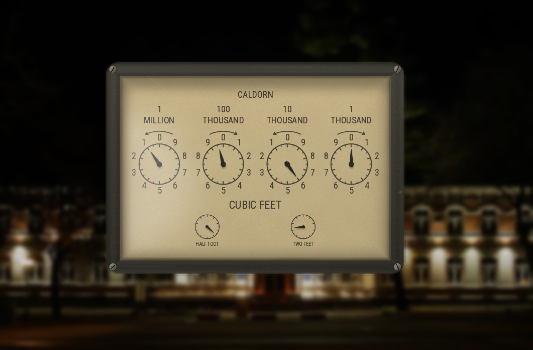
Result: 96000 (ft³)
